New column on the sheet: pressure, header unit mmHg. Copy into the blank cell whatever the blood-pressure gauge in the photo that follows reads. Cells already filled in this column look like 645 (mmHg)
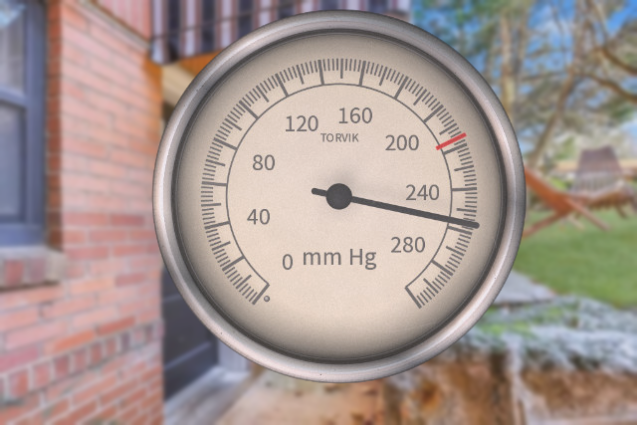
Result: 256 (mmHg)
